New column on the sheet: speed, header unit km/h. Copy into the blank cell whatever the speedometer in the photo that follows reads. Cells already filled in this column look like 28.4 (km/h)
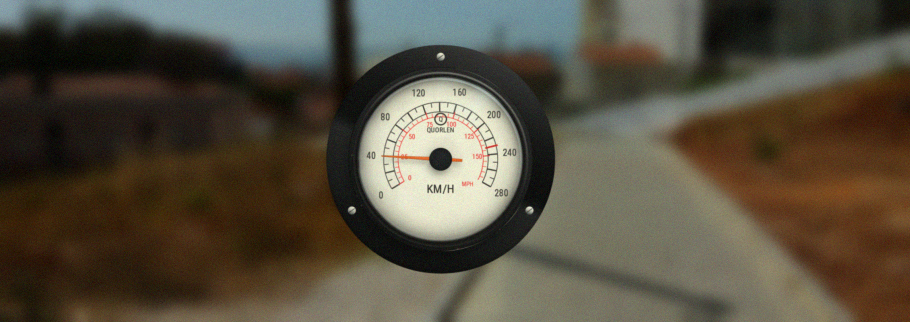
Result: 40 (km/h)
